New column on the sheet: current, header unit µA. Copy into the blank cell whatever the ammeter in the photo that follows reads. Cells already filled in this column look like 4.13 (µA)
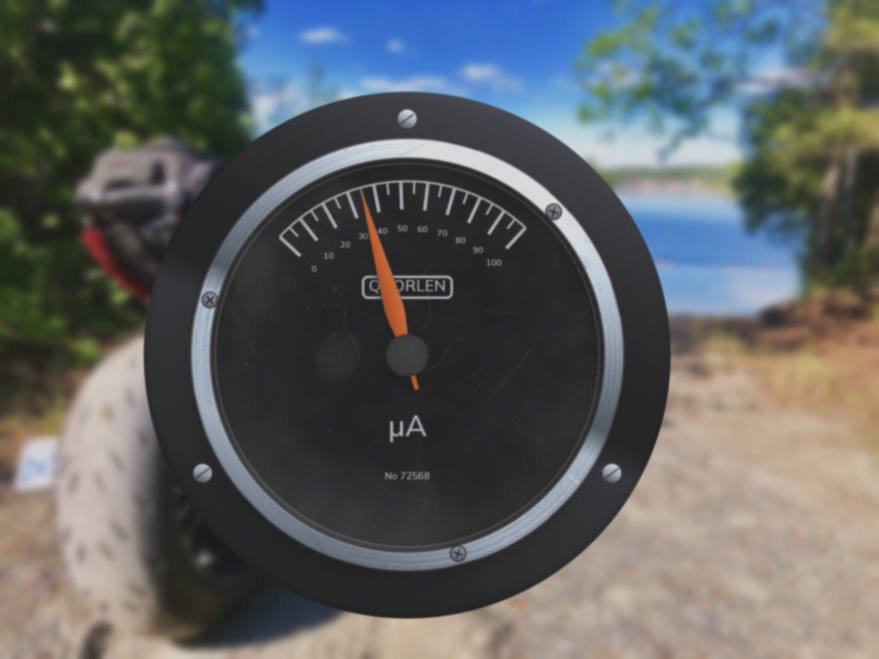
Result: 35 (µA)
